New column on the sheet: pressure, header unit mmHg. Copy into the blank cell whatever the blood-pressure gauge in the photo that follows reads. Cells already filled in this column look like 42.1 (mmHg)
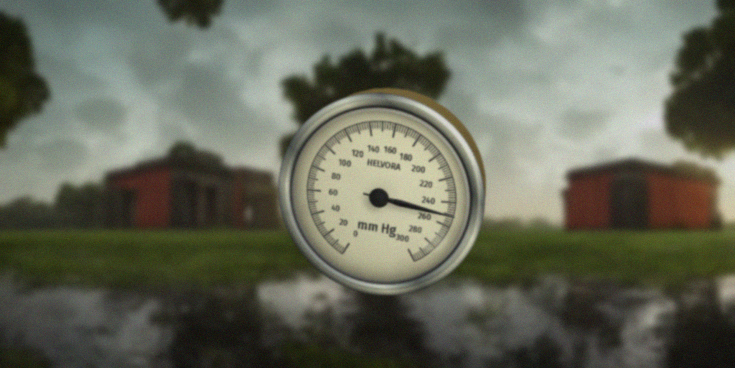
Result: 250 (mmHg)
